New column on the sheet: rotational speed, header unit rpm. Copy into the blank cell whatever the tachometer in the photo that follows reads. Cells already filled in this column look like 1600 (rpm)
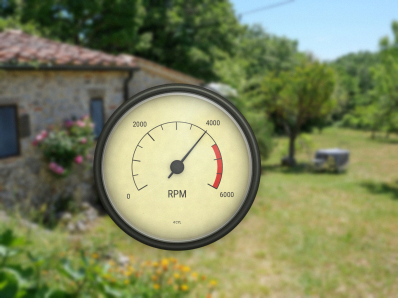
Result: 4000 (rpm)
